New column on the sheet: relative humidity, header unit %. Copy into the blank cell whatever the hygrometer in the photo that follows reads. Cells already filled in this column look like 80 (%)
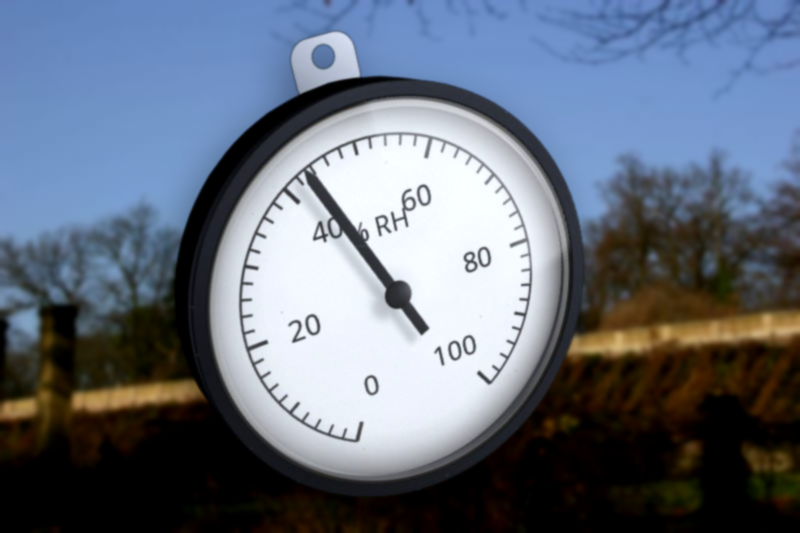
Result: 43 (%)
